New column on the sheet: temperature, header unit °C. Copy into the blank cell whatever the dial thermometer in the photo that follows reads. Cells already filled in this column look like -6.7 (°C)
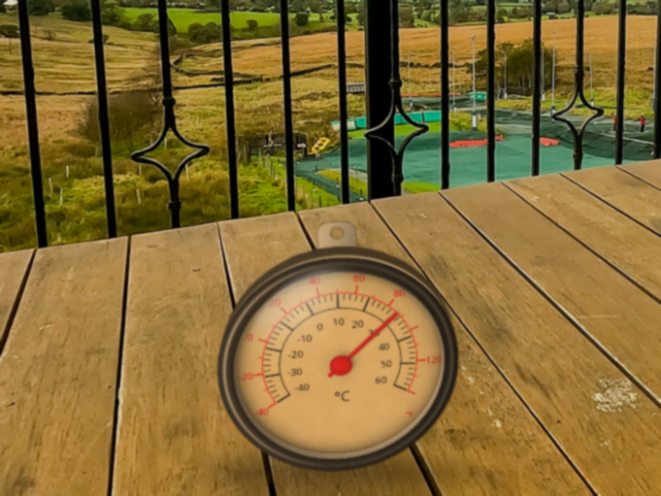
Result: 30 (°C)
